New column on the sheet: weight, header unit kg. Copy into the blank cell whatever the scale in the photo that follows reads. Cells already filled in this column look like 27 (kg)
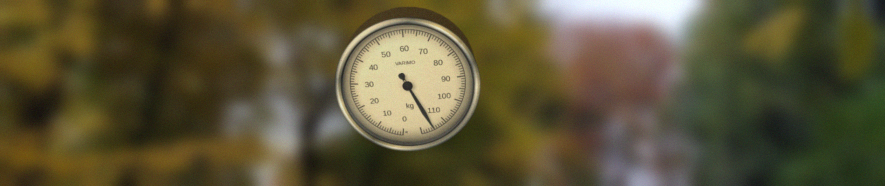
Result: 115 (kg)
